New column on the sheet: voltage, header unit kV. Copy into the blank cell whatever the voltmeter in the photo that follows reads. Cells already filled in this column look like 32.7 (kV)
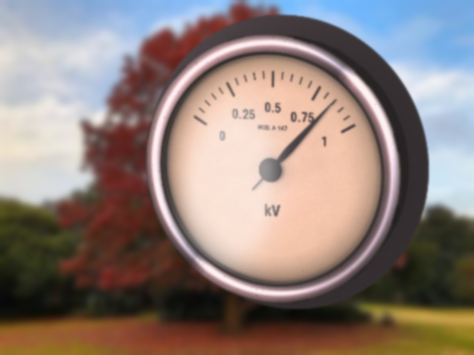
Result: 0.85 (kV)
